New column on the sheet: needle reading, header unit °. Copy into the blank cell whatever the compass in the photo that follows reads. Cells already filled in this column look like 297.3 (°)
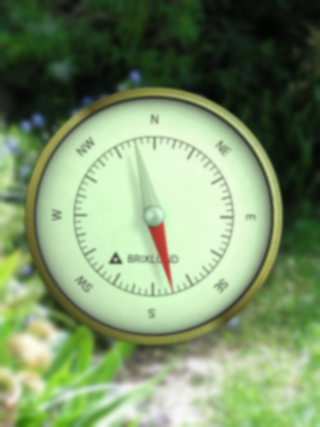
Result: 165 (°)
